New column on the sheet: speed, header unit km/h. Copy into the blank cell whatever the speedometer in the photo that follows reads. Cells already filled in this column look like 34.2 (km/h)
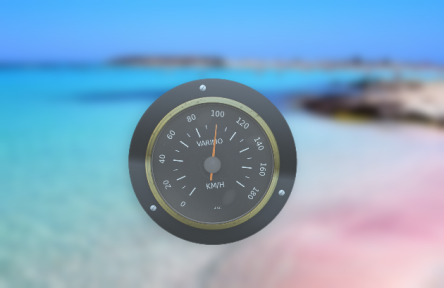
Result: 100 (km/h)
